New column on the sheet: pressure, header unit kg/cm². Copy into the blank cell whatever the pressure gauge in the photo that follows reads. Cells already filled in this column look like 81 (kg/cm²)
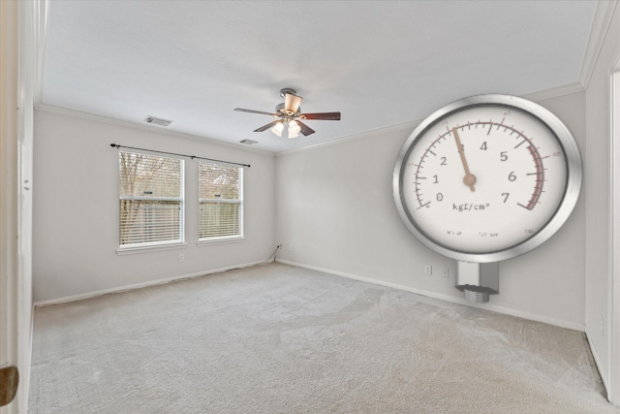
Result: 3 (kg/cm²)
